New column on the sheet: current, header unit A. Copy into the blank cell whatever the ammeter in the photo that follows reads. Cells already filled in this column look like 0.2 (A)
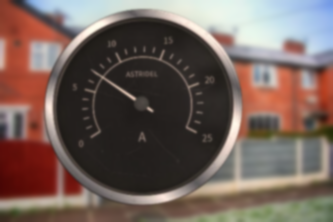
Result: 7 (A)
